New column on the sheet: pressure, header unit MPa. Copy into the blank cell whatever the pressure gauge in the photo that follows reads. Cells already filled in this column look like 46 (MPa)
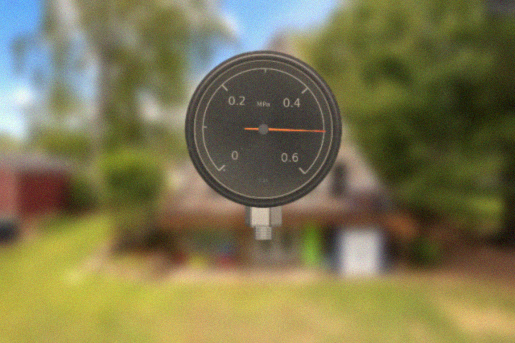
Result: 0.5 (MPa)
